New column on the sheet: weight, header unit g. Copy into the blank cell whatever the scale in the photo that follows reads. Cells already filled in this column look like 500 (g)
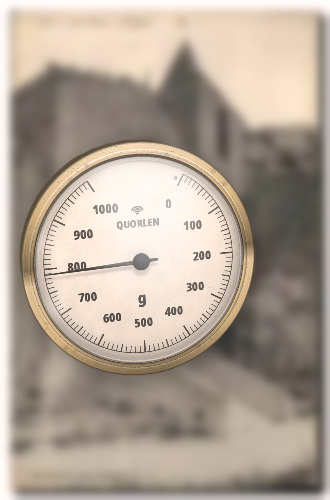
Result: 790 (g)
